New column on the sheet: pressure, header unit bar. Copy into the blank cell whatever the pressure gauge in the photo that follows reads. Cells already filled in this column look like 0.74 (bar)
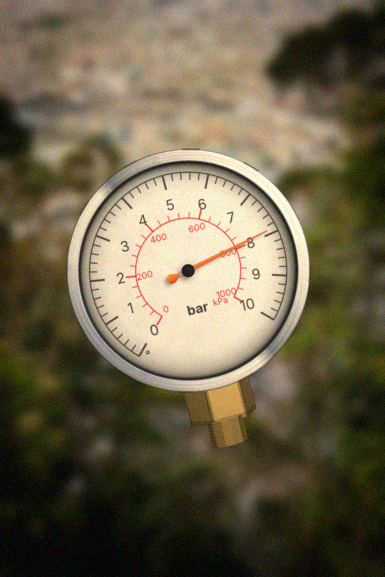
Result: 7.9 (bar)
